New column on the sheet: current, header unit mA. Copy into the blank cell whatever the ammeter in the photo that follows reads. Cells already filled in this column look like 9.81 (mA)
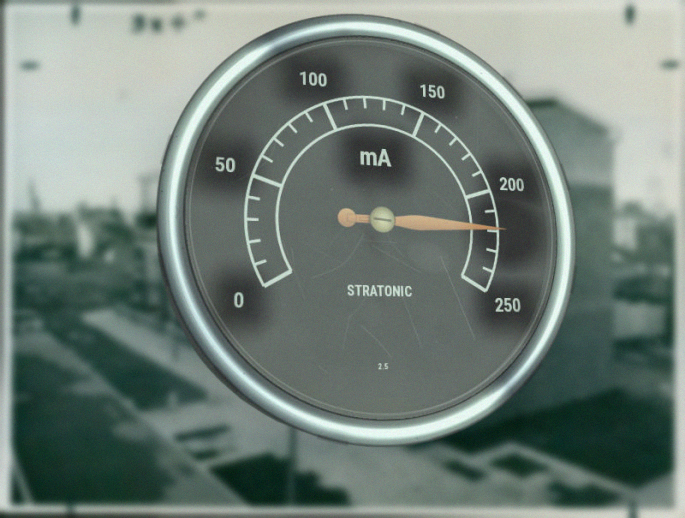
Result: 220 (mA)
